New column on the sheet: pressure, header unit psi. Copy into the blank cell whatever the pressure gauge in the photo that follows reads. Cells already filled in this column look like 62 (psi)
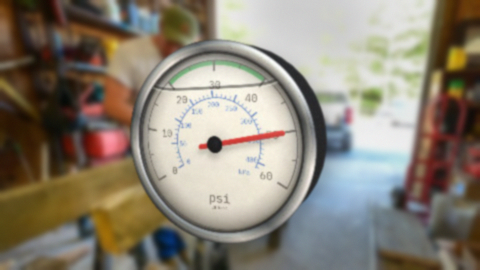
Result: 50 (psi)
